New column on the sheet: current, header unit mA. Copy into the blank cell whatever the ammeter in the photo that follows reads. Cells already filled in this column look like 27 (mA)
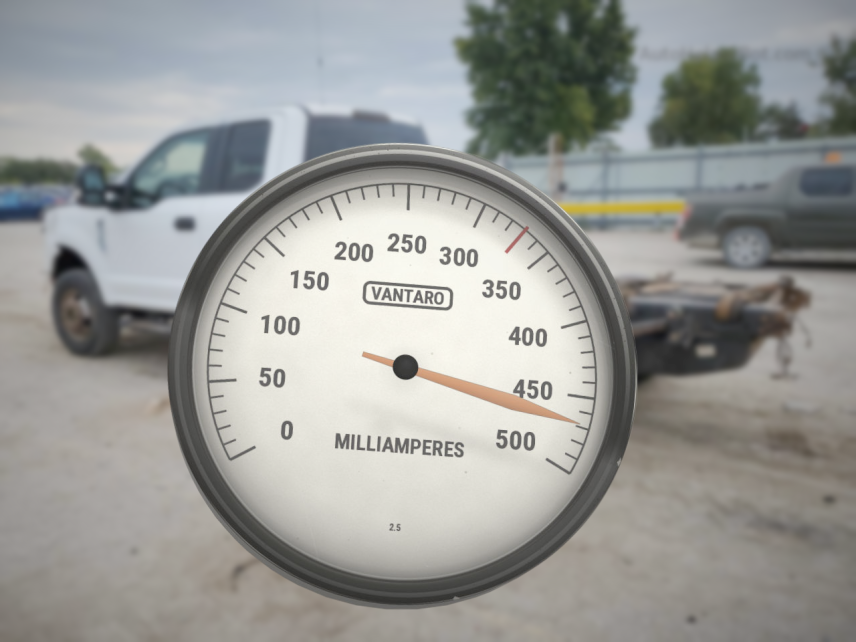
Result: 470 (mA)
